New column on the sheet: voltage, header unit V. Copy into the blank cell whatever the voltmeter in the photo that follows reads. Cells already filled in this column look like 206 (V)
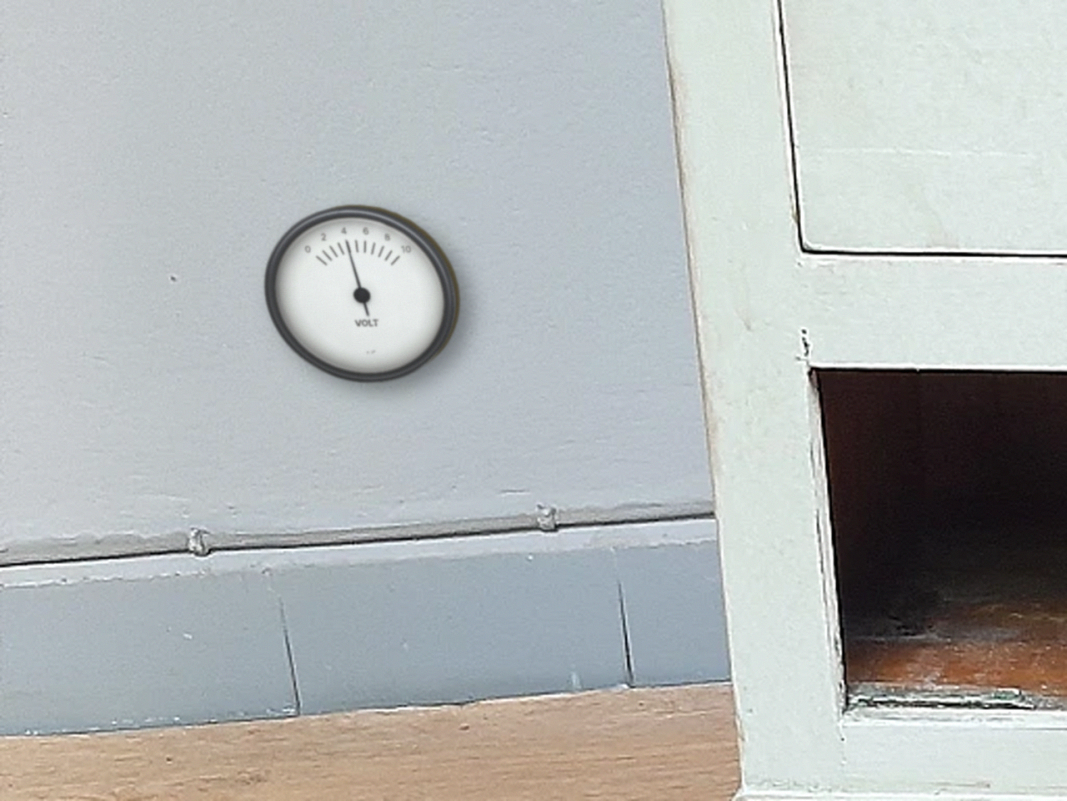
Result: 4 (V)
